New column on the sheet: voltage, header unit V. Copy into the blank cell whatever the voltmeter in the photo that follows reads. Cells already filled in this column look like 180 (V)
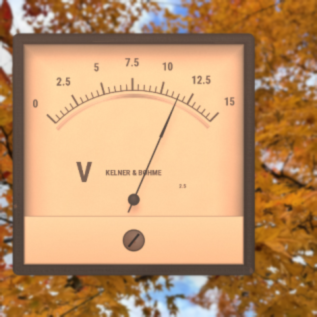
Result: 11.5 (V)
